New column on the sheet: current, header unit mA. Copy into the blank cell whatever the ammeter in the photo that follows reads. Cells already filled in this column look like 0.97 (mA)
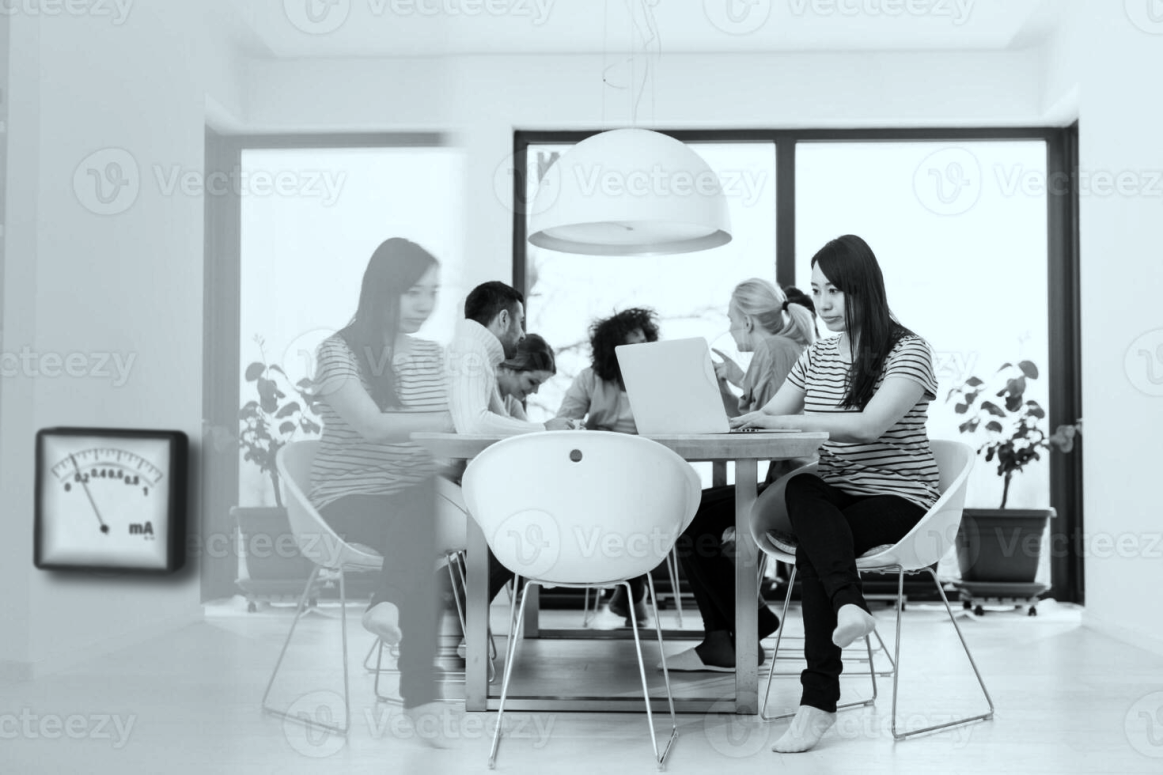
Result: 0.2 (mA)
